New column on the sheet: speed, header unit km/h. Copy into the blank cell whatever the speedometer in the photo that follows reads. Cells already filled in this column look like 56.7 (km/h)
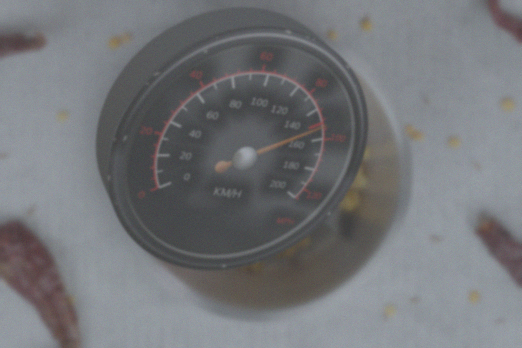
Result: 150 (km/h)
